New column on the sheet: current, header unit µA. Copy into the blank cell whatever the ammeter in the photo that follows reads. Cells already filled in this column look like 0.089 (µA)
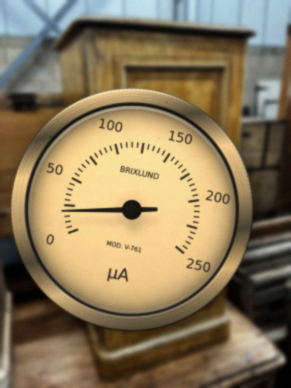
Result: 20 (µA)
